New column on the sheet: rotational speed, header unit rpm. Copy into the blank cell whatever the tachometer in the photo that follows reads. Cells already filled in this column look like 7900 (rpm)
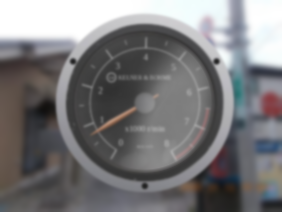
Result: 750 (rpm)
